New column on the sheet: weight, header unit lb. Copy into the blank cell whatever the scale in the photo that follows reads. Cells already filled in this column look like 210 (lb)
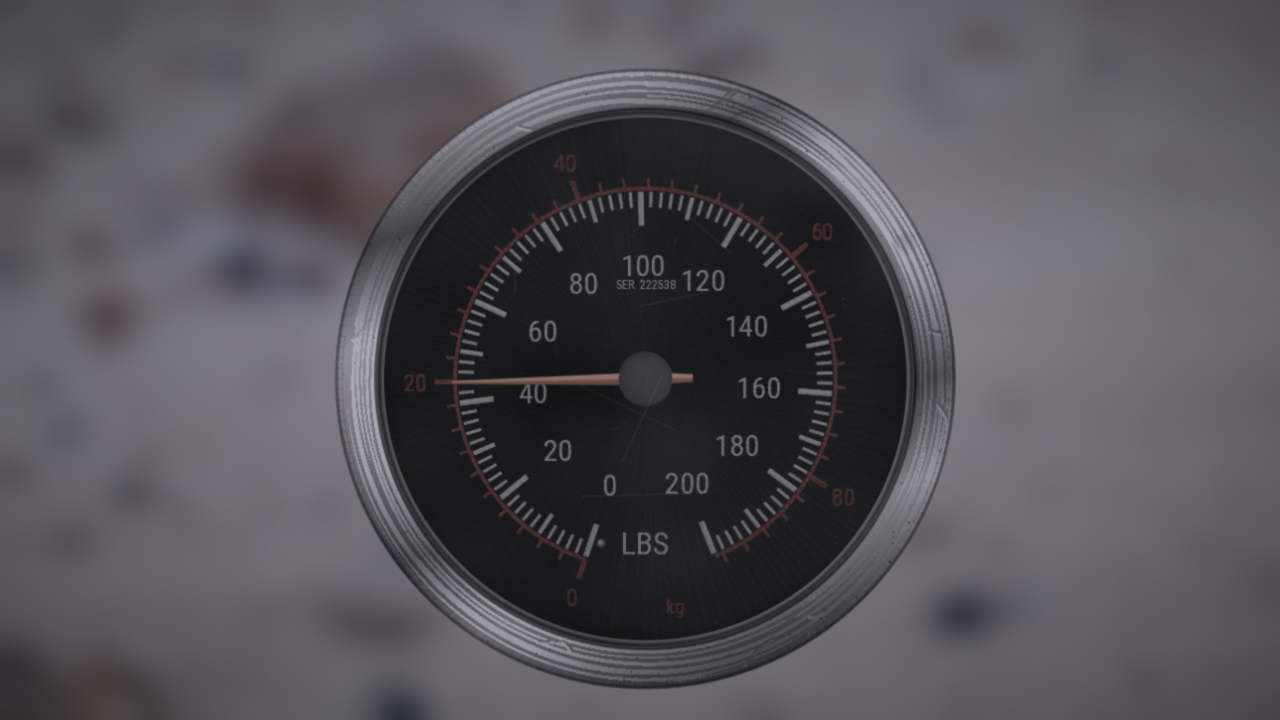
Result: 44 (lb)
